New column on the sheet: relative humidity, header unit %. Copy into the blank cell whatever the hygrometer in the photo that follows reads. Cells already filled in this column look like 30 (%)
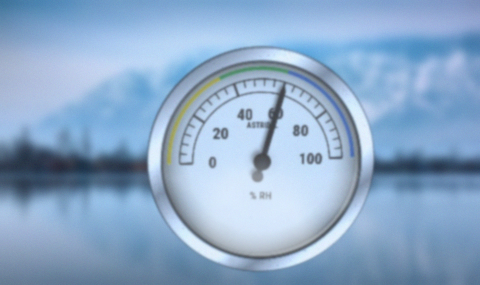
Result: 60 (%)
